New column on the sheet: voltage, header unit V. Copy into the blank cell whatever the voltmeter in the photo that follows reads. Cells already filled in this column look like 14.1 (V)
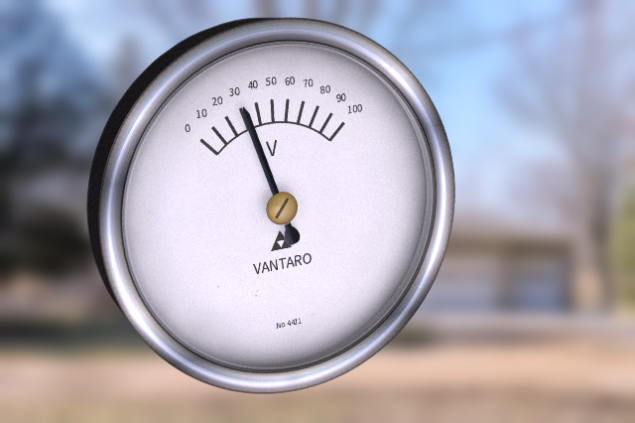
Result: 30 (V)
